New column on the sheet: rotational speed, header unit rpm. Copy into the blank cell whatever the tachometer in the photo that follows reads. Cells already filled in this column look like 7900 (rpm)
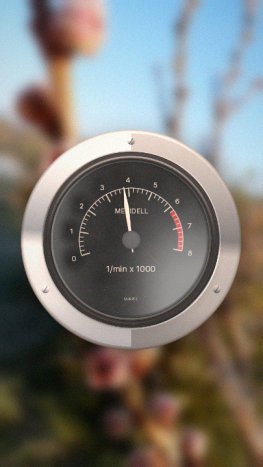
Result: 3800 (rpm)
